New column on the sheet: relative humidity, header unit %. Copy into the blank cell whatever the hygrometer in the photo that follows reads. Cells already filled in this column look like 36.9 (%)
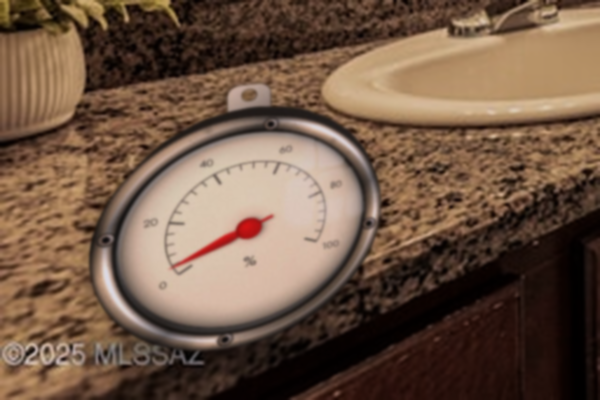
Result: 4 (%)
